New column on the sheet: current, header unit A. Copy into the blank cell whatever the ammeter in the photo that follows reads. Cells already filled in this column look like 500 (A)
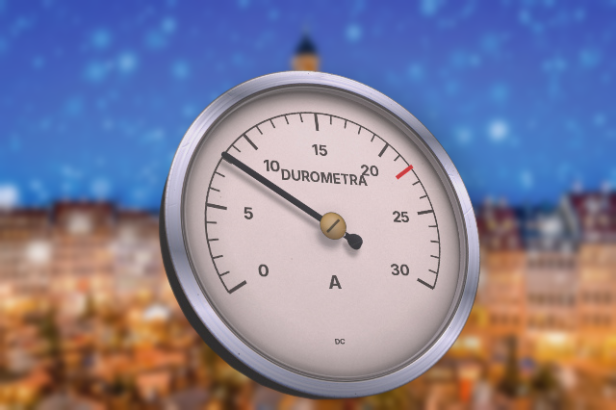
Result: 8 (A)
